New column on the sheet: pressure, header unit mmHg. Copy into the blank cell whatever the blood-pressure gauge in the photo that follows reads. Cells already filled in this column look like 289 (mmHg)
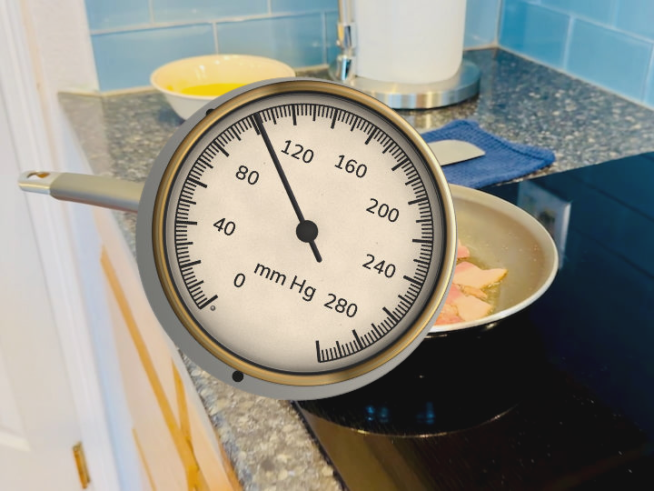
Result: 102 (mmHg)
